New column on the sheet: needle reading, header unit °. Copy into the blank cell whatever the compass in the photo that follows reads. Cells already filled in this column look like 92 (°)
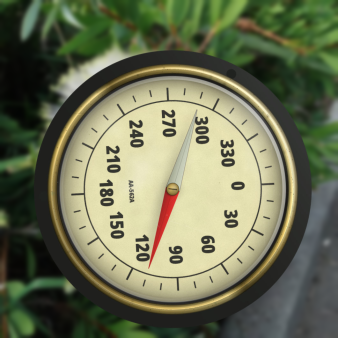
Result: 110 (°)
